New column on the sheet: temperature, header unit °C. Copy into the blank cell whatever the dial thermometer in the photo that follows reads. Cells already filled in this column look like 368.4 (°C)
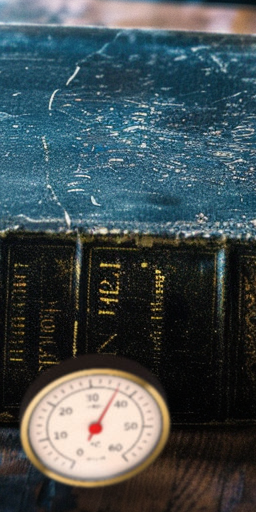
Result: 36 (°C)
